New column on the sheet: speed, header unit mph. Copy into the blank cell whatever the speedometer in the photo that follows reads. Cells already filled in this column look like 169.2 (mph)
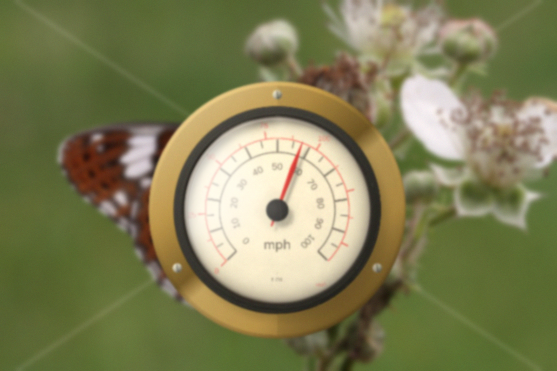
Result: 57.5 (mph)
